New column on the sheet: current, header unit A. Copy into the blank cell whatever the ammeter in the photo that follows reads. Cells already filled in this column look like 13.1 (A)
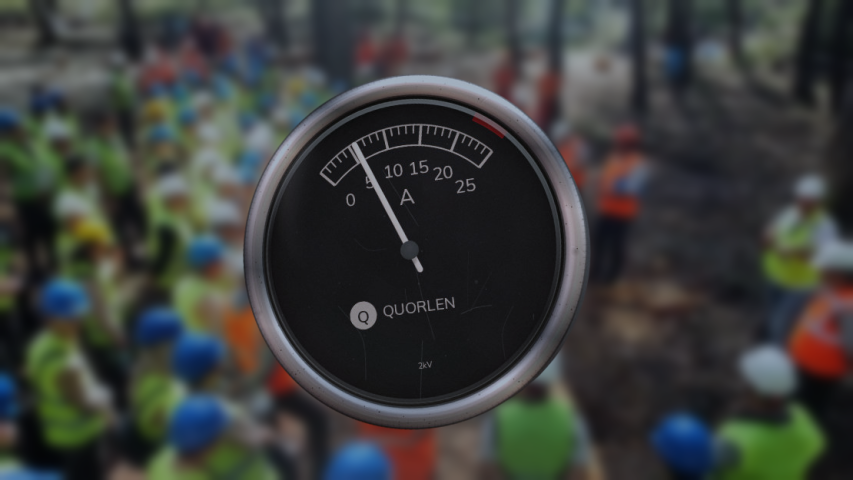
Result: 6 (A)
